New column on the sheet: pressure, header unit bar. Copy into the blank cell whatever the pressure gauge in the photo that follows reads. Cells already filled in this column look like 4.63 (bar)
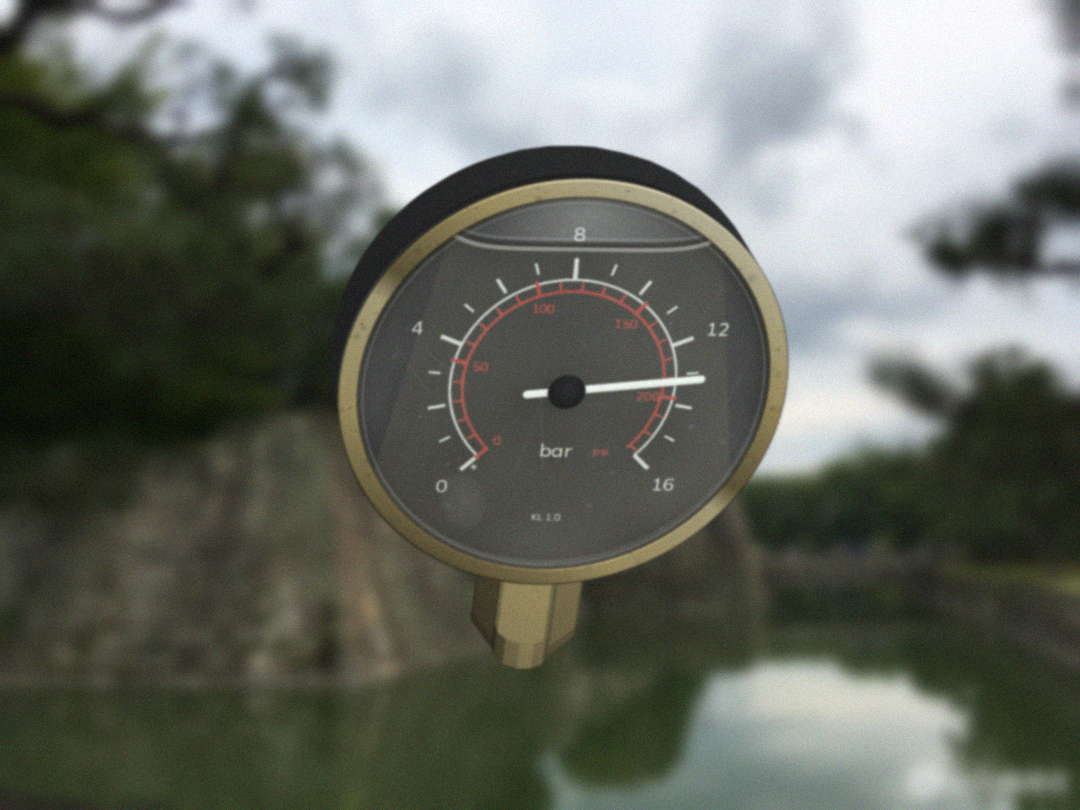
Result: 13 (bar)
